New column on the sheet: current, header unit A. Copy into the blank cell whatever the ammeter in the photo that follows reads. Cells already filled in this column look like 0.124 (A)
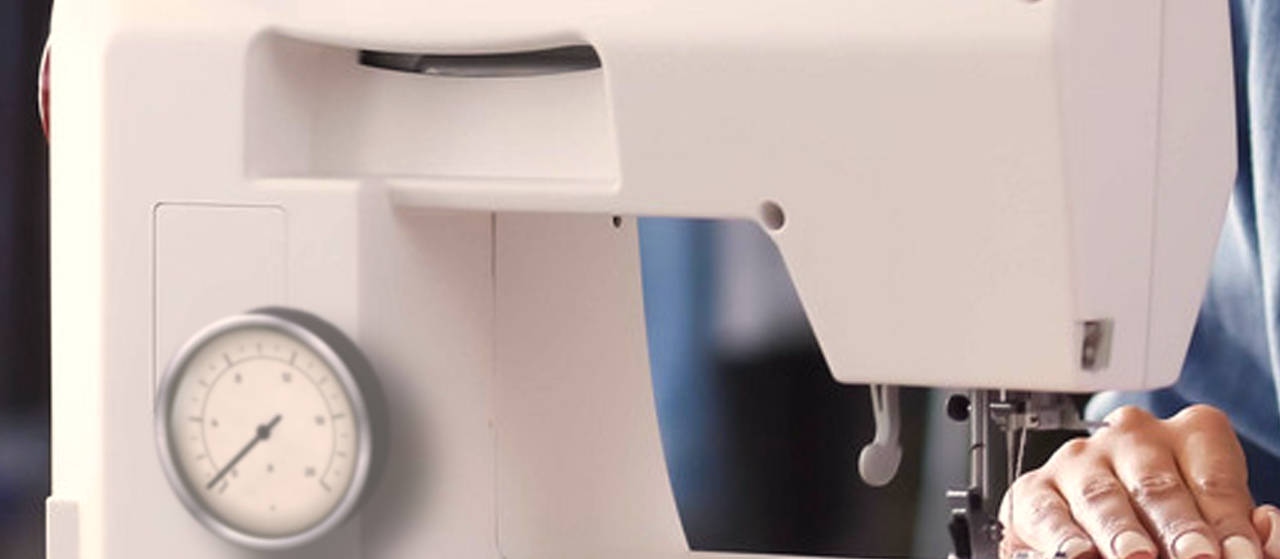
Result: 0.5 (A)
